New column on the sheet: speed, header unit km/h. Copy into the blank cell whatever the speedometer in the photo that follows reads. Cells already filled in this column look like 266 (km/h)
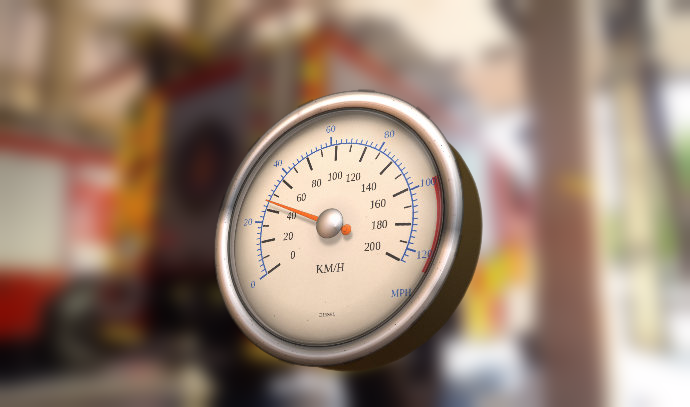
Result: 45 (km/h)
